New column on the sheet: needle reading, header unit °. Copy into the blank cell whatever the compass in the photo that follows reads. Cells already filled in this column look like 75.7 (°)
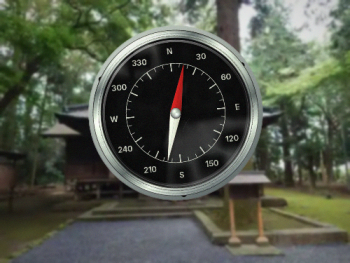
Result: 15 (°)
